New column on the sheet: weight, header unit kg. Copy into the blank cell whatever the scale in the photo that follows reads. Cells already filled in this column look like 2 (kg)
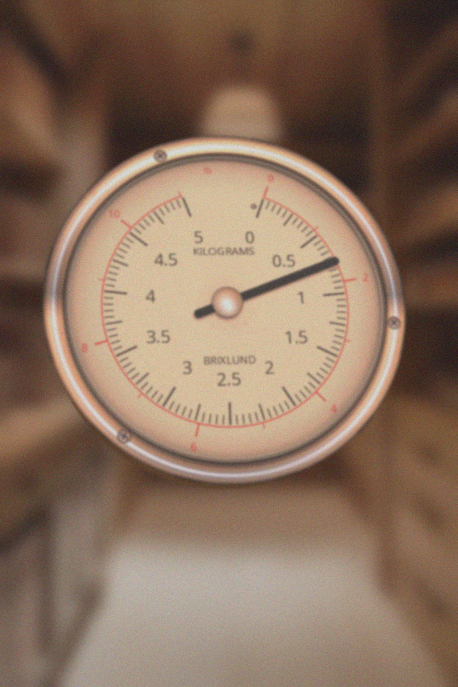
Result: 0.75 (kg)
